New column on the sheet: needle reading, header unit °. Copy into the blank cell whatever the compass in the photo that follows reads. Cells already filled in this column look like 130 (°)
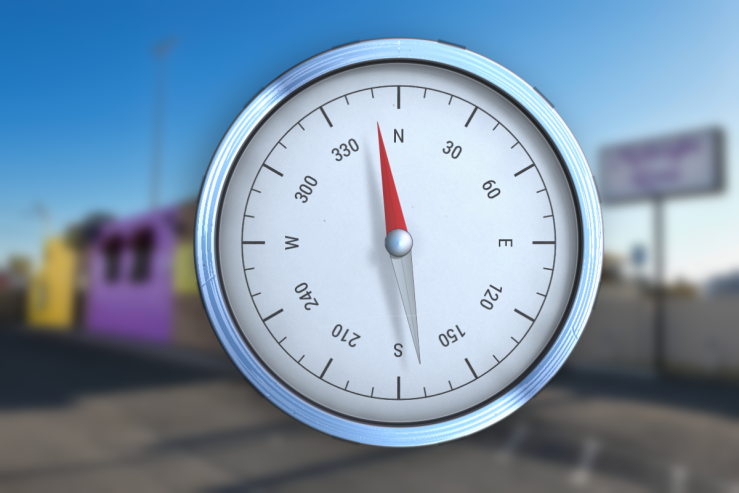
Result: 350 (°)
